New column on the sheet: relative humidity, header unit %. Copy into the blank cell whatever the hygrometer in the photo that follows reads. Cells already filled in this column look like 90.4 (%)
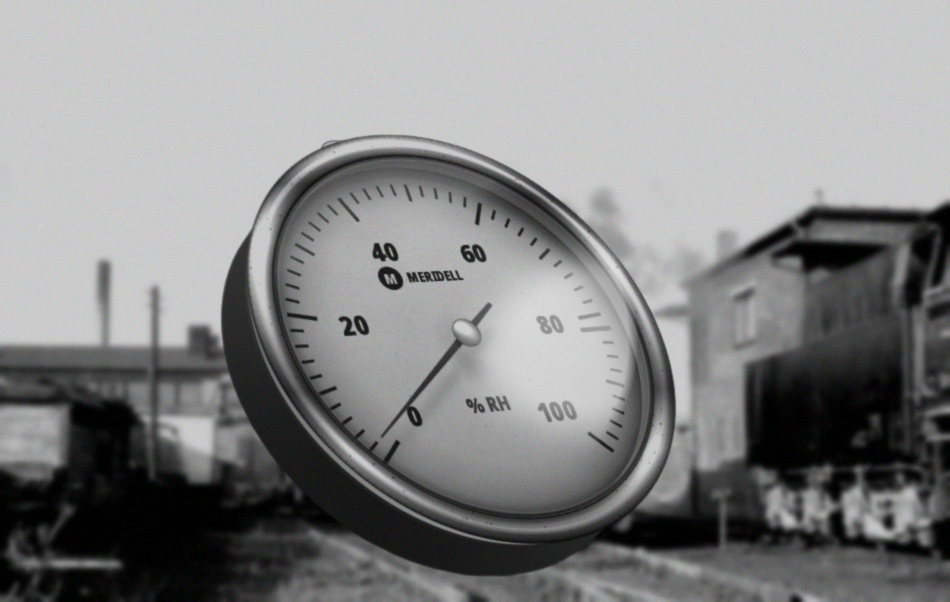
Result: 2 (%)
